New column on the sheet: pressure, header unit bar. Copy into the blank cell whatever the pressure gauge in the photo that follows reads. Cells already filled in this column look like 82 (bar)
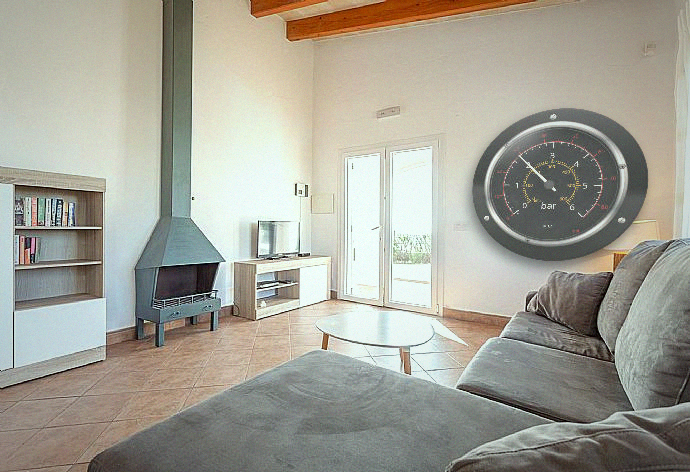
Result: 2 (bar)
